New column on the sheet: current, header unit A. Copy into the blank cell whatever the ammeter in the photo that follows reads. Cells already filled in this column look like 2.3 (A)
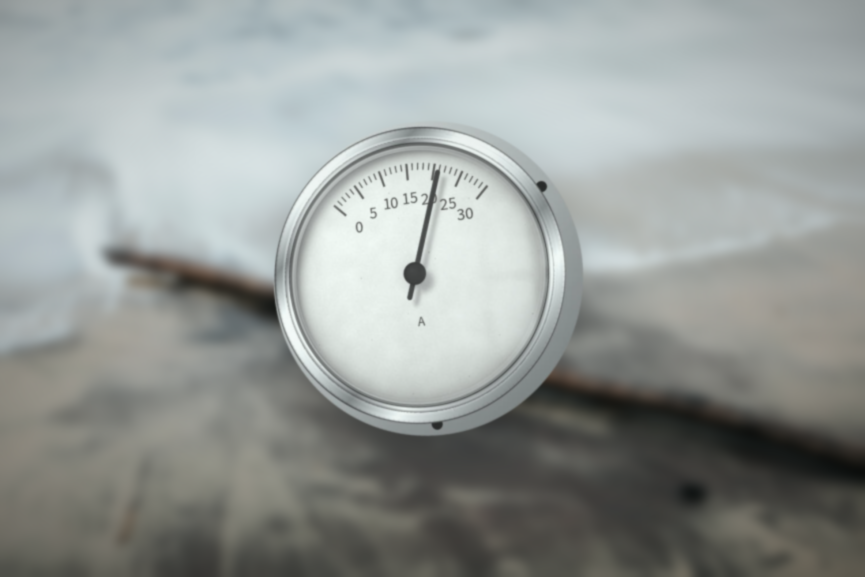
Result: 21 (A)
